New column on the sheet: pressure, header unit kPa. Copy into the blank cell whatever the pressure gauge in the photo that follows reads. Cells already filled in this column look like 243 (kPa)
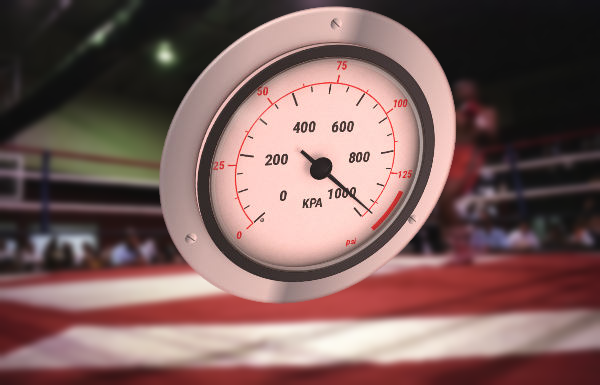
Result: 975 (kPa)
